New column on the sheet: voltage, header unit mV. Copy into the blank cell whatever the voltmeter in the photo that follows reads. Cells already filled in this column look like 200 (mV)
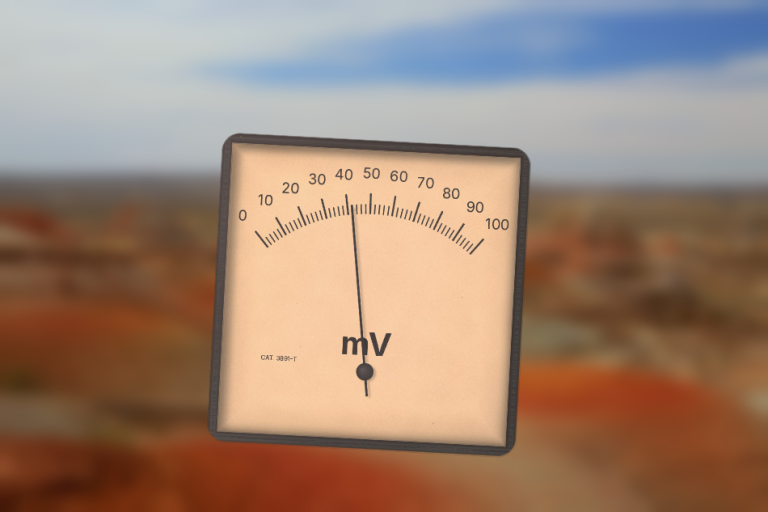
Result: 42 (mV)
